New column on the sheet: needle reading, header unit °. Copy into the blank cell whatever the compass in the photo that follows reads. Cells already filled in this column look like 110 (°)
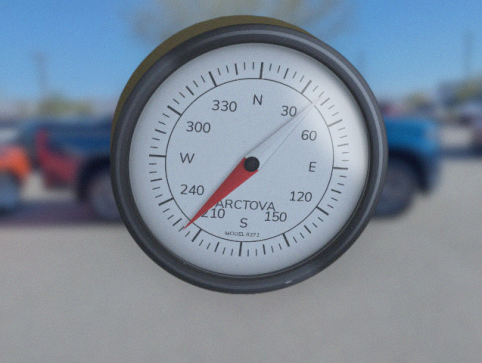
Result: 220 (°)
